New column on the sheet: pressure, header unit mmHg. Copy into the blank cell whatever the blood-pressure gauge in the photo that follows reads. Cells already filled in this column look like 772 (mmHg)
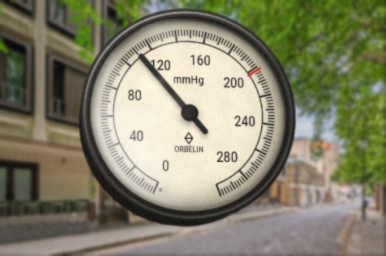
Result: 110 (mmHg)
